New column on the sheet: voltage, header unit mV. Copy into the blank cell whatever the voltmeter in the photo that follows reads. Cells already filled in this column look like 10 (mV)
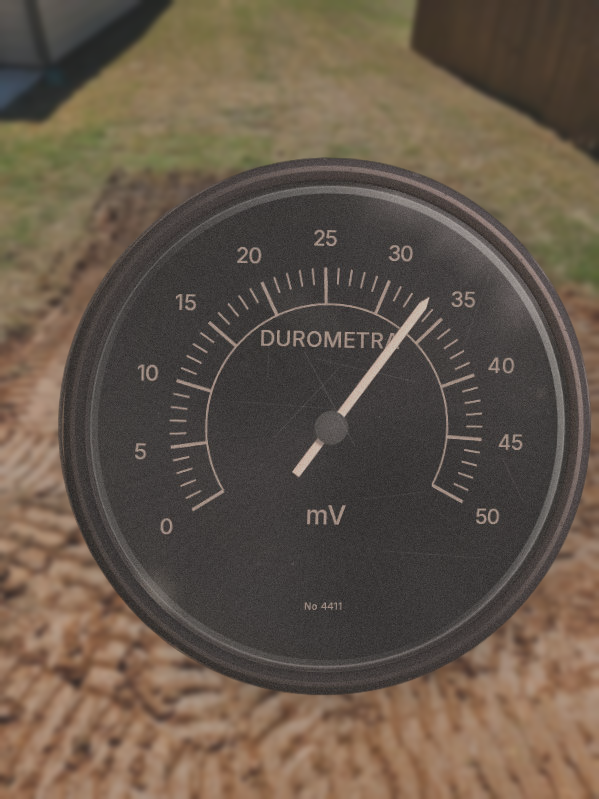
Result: 33 (mV)
